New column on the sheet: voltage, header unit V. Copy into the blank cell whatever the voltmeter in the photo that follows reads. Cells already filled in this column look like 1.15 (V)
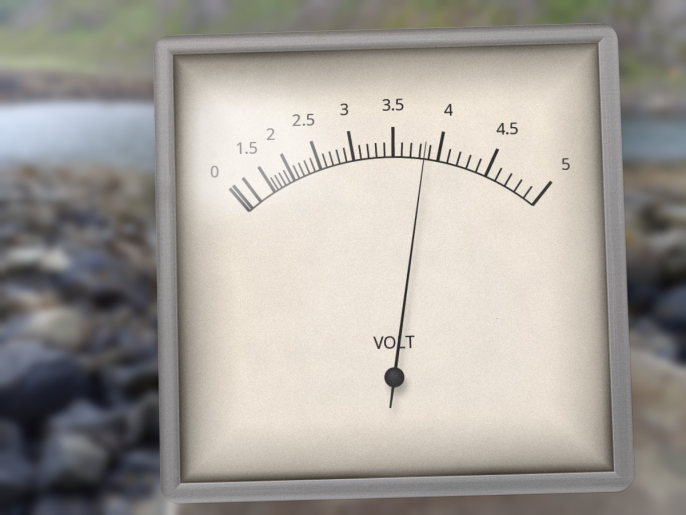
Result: 3.85 (V)
